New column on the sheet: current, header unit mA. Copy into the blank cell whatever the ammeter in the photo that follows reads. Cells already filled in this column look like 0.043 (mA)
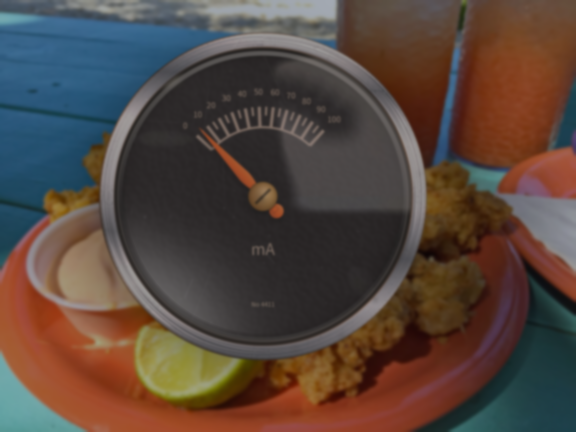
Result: 5 (mA)
